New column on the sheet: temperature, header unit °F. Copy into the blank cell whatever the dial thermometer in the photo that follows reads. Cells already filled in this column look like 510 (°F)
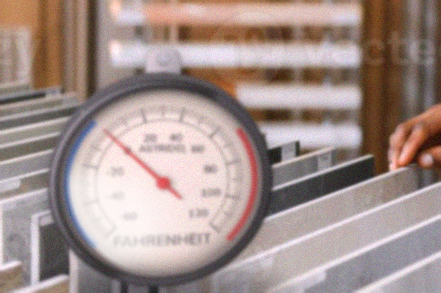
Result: 0 (°F)
